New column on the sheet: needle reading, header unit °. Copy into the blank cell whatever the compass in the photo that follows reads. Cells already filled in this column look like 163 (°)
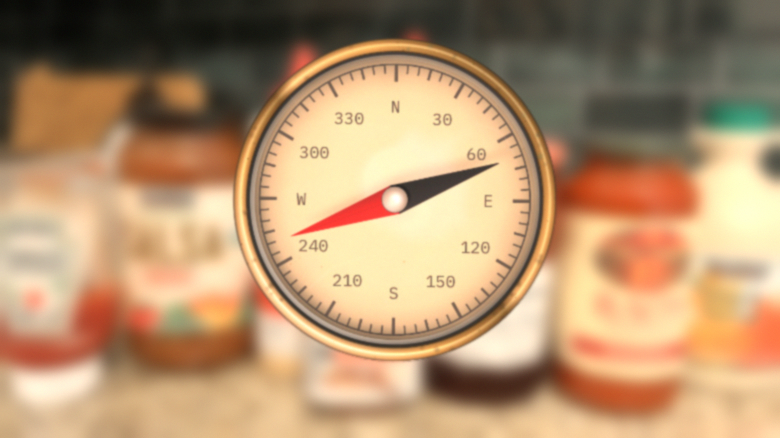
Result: 250 (°)
